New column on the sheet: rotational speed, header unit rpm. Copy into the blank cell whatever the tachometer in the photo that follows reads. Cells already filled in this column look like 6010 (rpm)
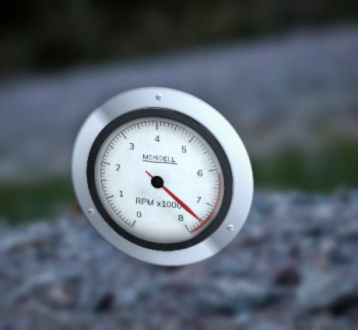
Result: 7500 (rpm)
